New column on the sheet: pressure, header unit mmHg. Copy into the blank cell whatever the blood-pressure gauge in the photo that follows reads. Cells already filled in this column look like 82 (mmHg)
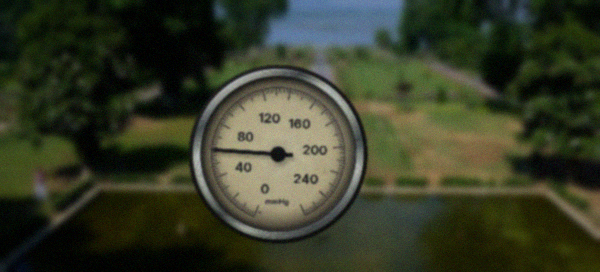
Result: 60 (mmHg)
